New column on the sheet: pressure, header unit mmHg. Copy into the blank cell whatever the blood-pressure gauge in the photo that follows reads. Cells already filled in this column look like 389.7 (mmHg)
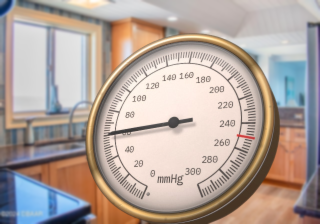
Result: 60 (mmHg)
